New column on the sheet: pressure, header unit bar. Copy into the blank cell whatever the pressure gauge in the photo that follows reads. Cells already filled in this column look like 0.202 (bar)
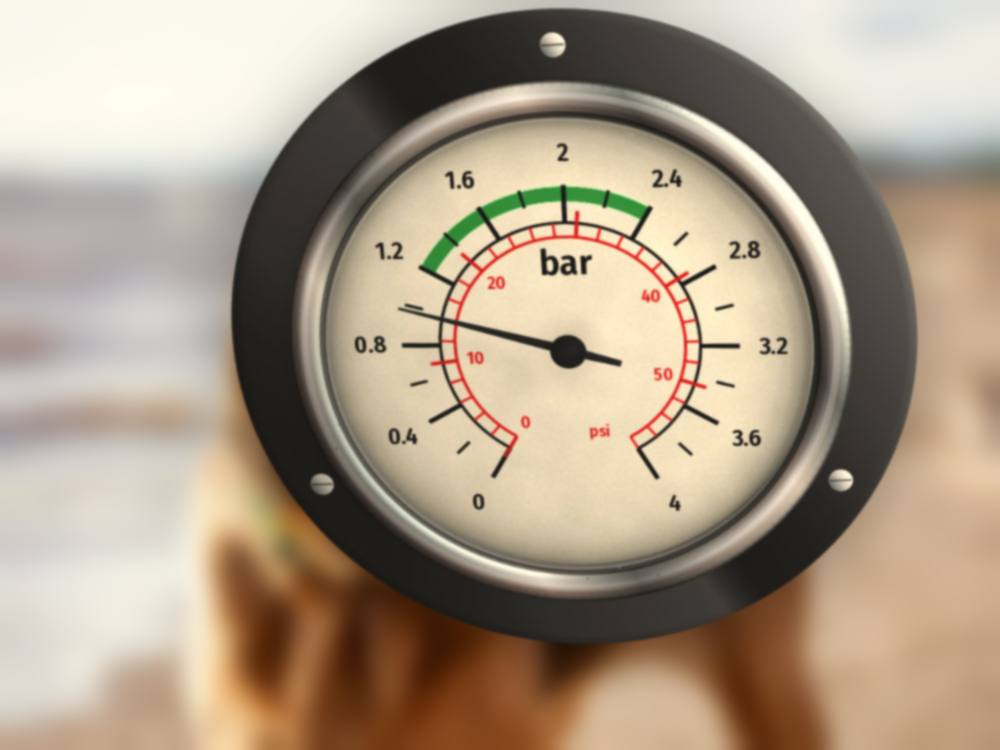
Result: 1 (bar)
